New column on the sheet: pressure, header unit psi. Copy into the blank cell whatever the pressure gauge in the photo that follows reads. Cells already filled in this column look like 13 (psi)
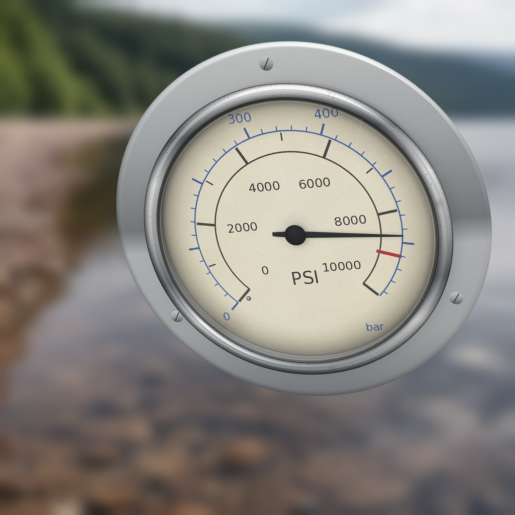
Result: 8500 (psi)
